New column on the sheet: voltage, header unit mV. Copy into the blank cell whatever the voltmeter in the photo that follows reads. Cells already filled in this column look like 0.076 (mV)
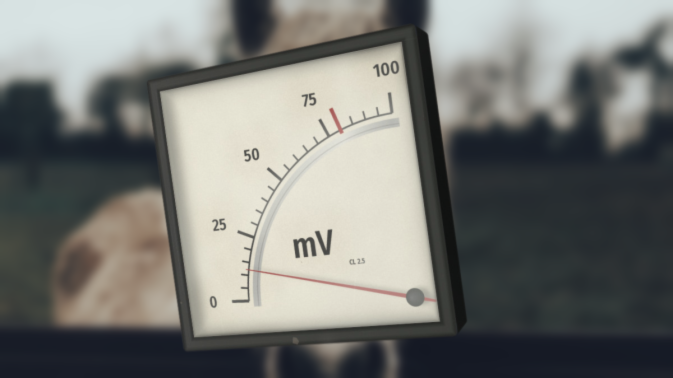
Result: 12.5 (mV)
